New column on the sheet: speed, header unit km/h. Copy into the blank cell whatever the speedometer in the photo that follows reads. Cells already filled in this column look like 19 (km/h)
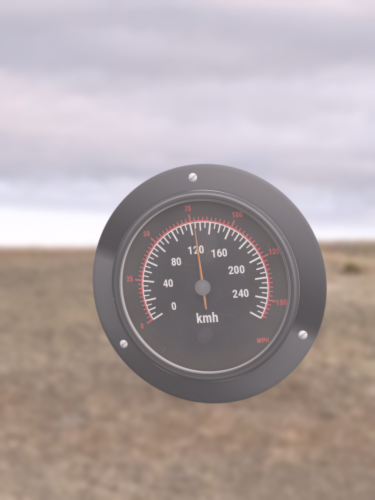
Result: 125 (km/h)
